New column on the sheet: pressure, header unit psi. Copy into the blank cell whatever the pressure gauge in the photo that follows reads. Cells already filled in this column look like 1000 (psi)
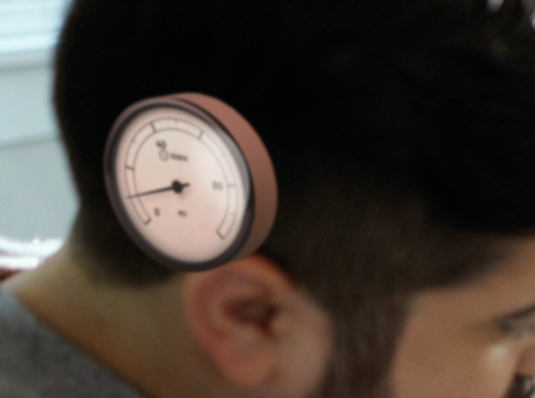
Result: 10 (psi)
